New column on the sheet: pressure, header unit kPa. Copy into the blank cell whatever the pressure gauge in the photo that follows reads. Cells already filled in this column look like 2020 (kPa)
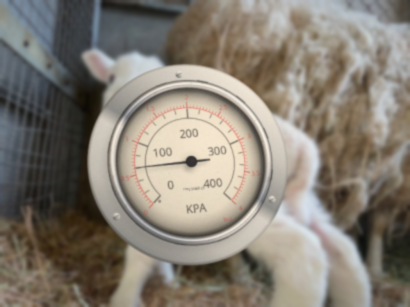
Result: 60 (kPa)
